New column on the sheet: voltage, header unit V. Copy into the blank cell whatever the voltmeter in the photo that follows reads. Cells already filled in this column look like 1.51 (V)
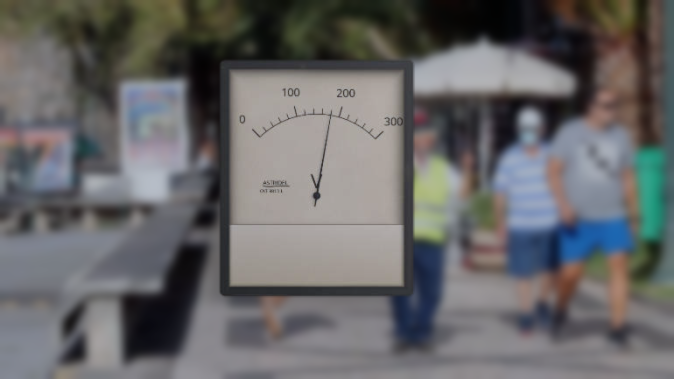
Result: 180 (V)
